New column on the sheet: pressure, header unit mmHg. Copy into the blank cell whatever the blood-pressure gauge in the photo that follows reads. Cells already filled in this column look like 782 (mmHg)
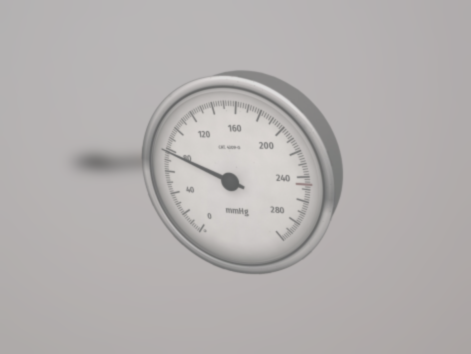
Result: 80 (mmHg)
